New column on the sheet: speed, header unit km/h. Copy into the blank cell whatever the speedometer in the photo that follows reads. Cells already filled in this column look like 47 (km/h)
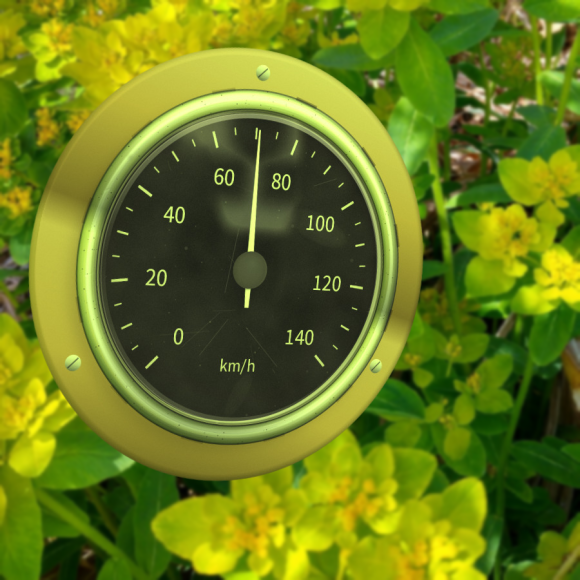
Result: 70 (km/h)
